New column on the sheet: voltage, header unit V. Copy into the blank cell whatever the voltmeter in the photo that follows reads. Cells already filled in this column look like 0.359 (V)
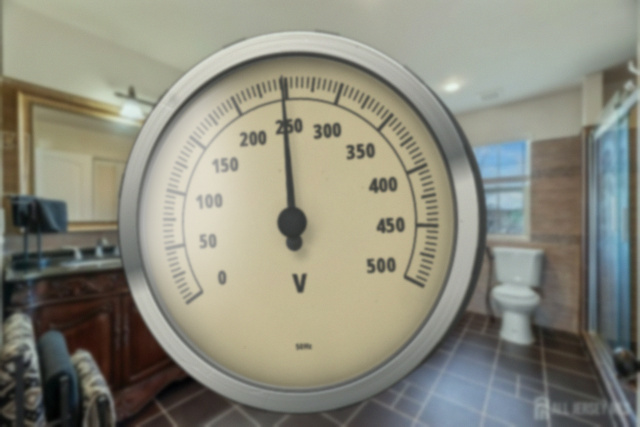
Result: 250 (V)
